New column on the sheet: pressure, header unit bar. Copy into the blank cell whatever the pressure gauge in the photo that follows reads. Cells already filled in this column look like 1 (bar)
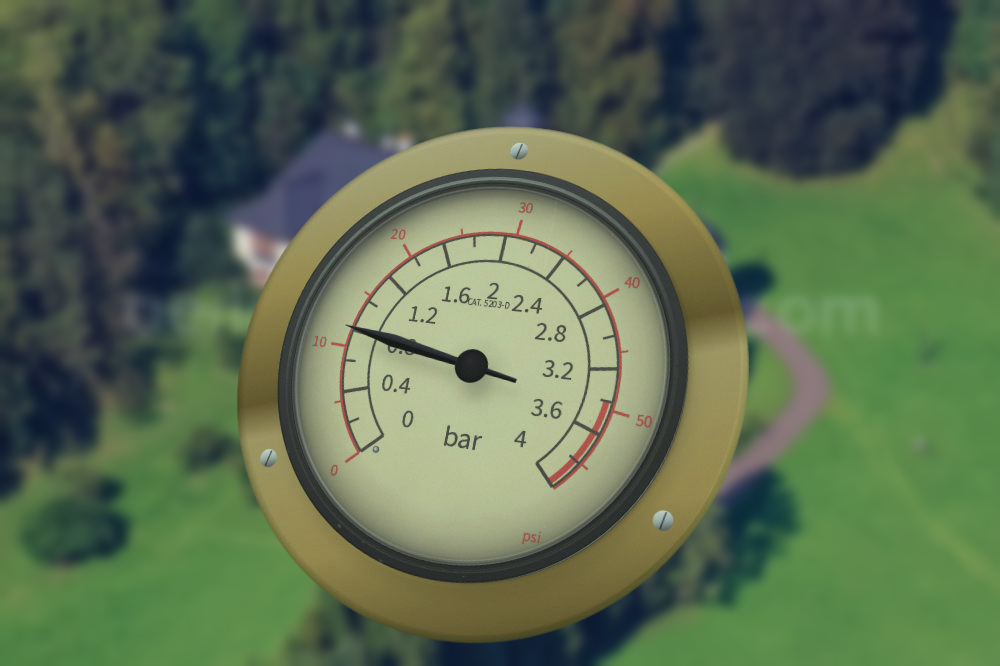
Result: 0.8 (bar)
